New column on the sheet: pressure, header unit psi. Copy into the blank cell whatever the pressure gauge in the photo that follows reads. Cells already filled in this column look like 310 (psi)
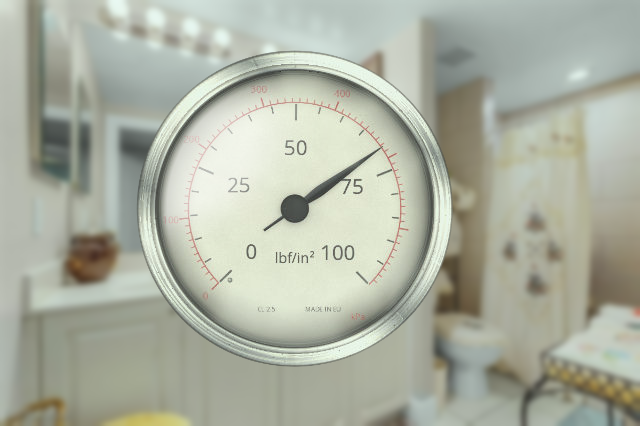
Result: 70 (psi)
